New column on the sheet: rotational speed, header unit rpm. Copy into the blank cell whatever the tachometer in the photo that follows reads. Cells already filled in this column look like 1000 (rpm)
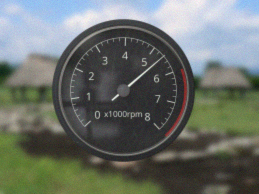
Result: 5400 (rpm)
